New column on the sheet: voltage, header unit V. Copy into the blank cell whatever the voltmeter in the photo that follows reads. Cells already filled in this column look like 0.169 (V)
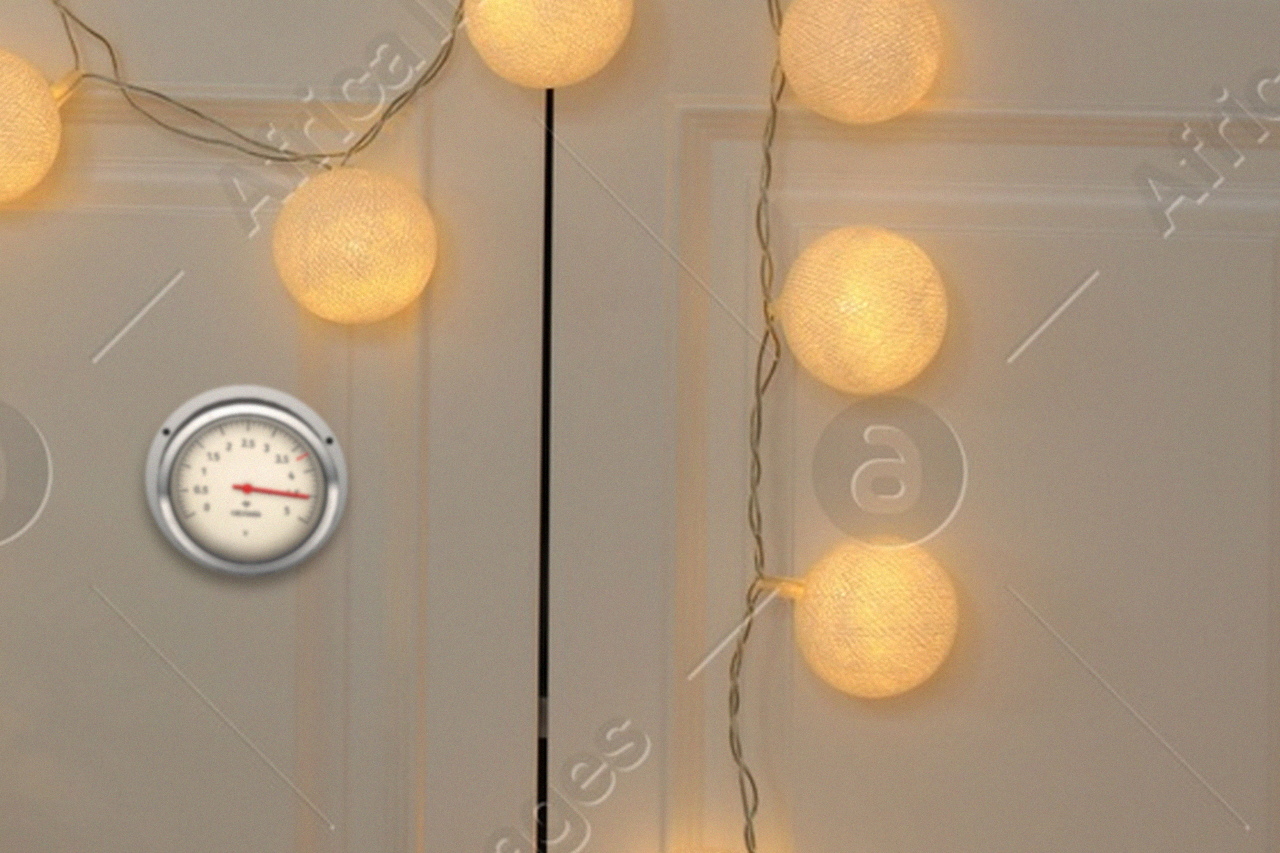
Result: 4.5 (V)
